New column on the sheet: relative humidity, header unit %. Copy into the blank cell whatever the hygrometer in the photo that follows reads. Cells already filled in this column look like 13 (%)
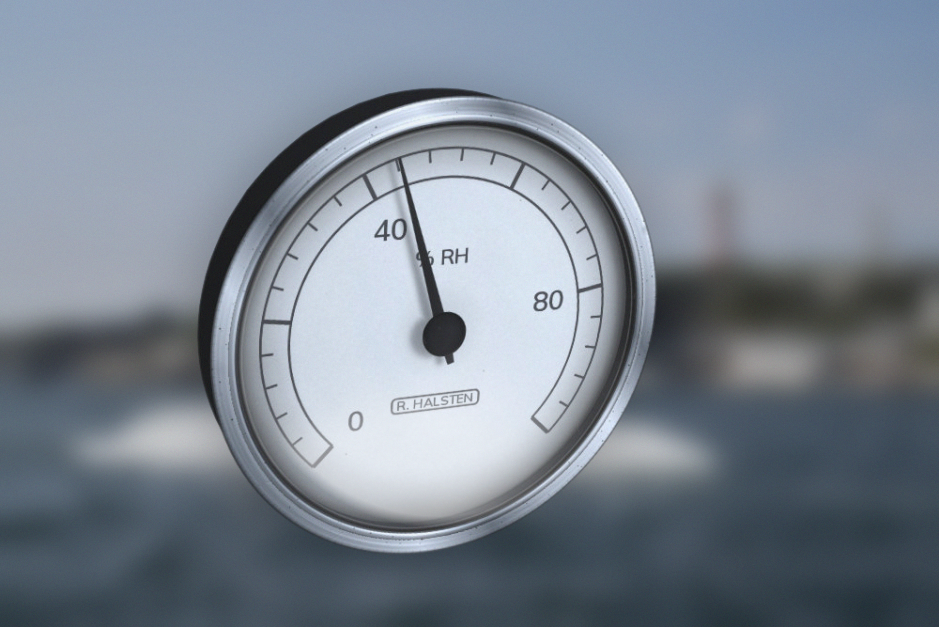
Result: 44 (%)
